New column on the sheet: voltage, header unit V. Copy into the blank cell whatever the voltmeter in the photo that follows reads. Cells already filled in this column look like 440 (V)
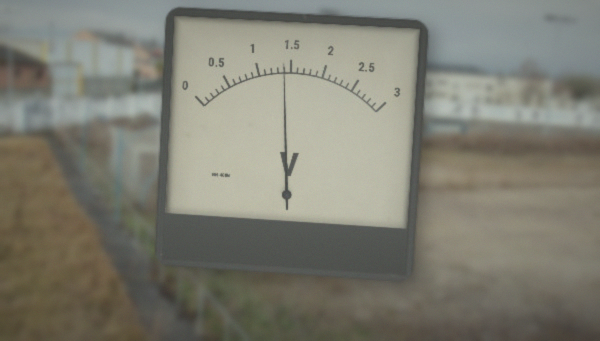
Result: 1.4 (V)
